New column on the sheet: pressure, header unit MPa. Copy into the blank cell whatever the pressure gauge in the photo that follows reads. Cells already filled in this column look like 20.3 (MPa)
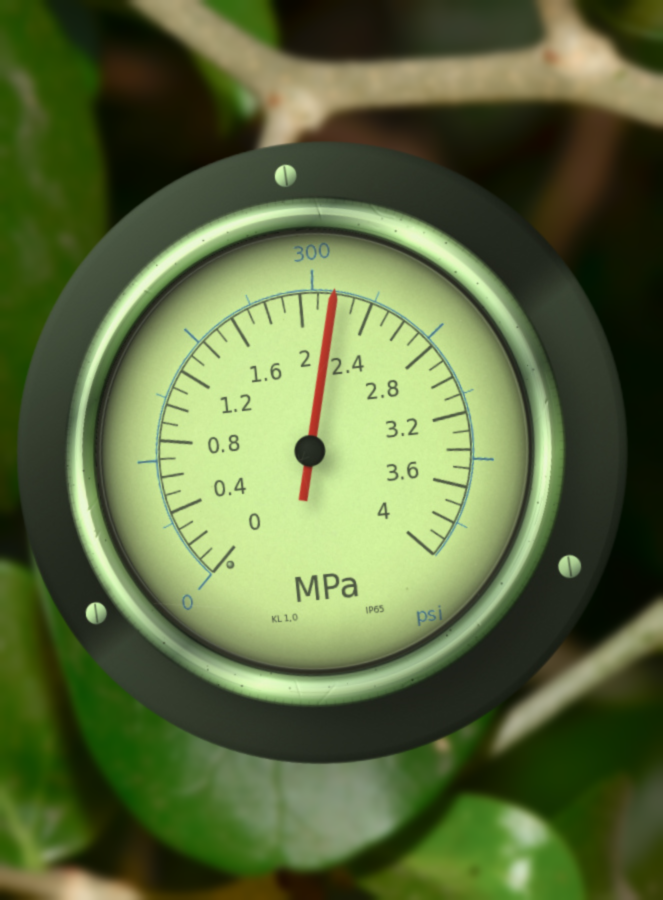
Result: 2.2 (MPa)
